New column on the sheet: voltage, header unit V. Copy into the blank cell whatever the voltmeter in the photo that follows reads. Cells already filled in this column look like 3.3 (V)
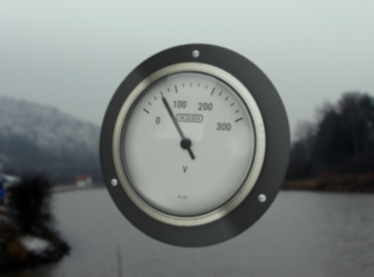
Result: 60 (V)
